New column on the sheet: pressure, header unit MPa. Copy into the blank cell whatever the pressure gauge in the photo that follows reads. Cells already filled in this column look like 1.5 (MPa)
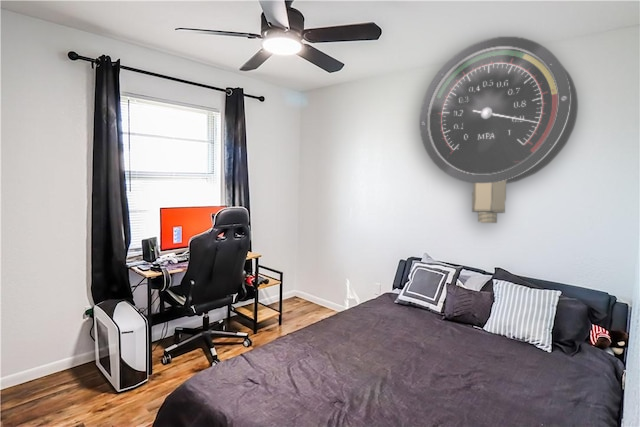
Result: 0.9 (MPa)
